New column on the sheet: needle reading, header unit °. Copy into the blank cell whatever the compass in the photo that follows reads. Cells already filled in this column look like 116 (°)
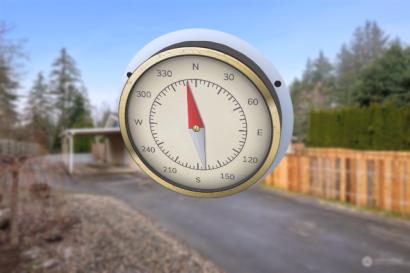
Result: 350 (°)
